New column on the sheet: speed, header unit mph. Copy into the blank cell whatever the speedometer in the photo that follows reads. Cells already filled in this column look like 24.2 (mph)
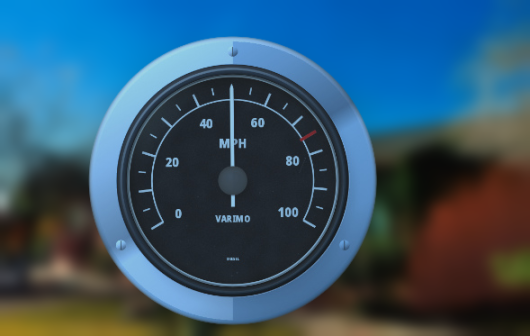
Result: 50 (mph)
